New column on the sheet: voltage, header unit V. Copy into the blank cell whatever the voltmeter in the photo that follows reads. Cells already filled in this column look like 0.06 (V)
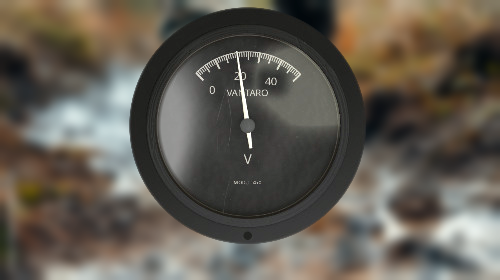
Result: 20 (V)
